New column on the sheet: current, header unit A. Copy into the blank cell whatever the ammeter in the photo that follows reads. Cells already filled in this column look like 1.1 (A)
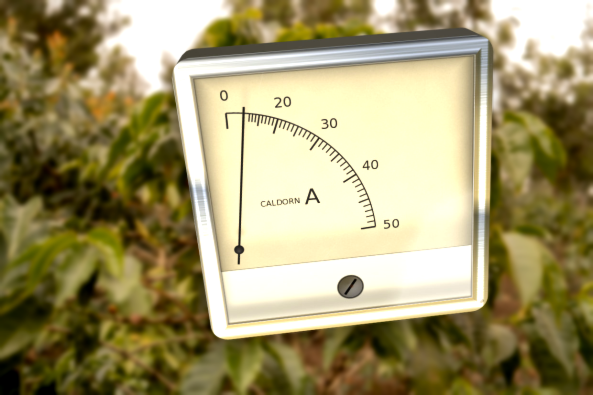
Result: 10 (A)
